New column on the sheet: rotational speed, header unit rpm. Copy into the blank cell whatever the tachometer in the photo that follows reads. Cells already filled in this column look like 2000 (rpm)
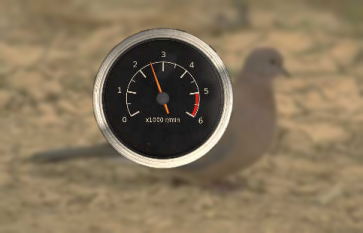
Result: 2500 (rpm)
